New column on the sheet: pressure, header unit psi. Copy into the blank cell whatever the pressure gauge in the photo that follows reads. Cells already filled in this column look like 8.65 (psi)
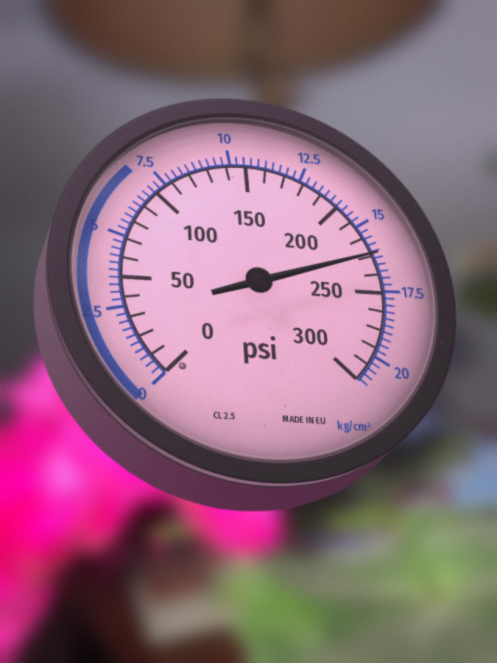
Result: 230 (psi)
